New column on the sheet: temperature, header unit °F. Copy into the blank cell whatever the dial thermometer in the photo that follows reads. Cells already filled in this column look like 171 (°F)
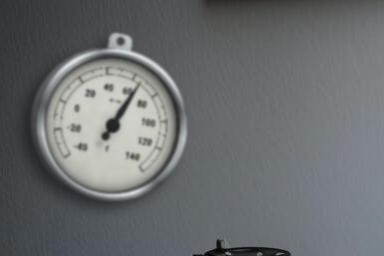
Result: 65 (°F)
